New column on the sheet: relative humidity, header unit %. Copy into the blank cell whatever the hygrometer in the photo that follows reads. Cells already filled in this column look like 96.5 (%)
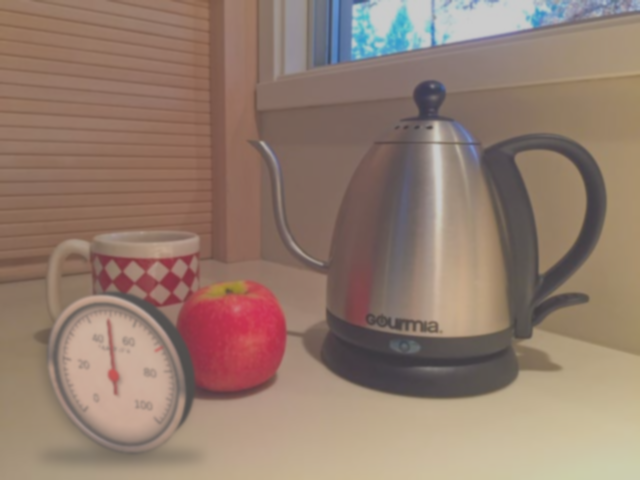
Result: 50 (%)
